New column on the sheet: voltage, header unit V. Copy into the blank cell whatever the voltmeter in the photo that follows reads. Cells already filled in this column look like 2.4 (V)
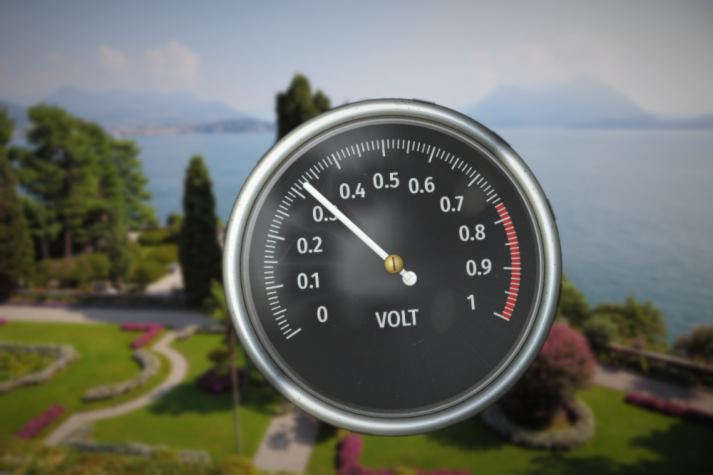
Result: 0.32 (V)
